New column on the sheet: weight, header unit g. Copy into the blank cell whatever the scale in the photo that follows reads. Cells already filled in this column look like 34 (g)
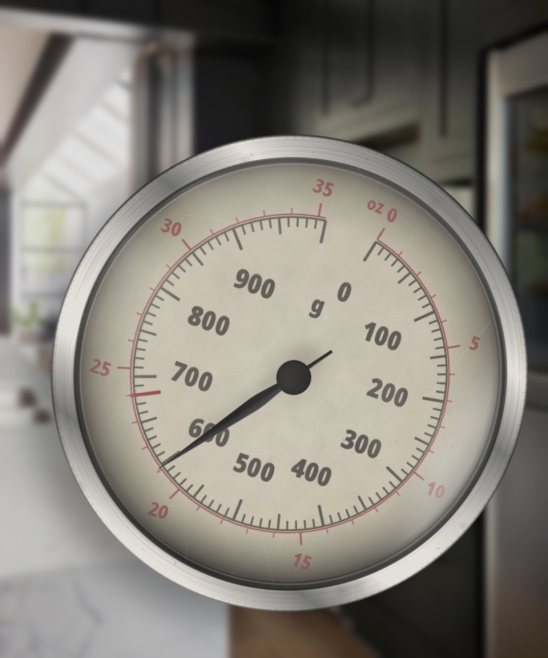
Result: 600 (g)
